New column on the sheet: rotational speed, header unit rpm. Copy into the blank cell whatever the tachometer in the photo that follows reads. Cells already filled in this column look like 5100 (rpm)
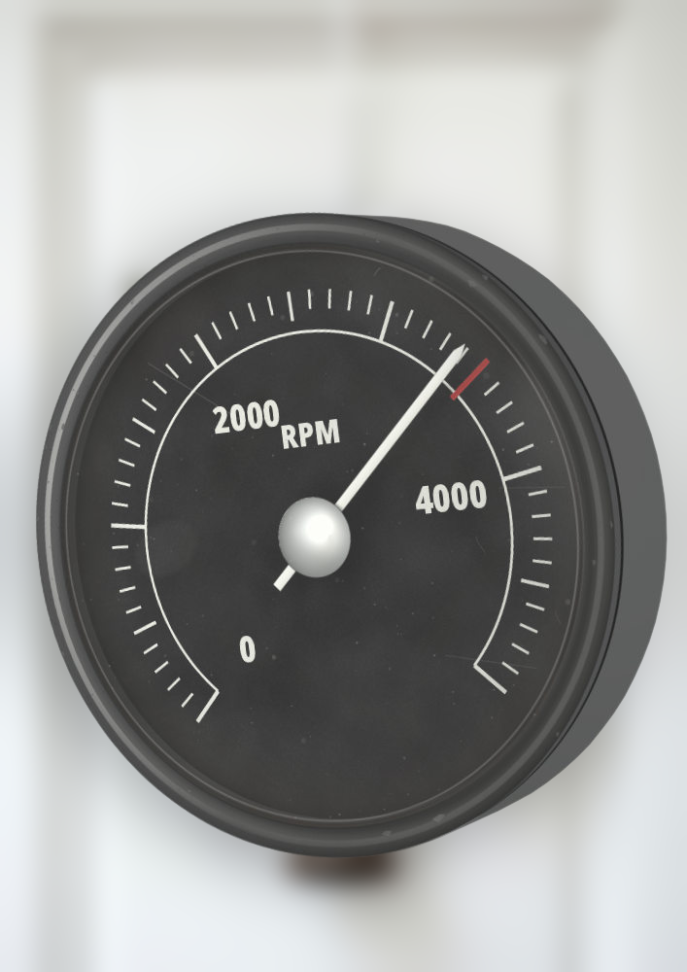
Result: 3400 (rpm)
